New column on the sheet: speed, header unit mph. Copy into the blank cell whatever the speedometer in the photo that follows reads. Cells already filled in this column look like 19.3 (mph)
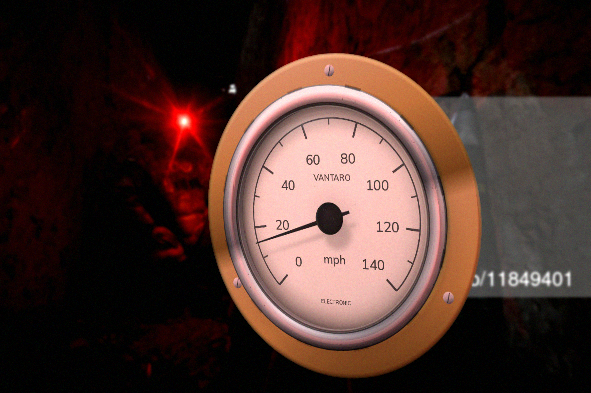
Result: 15 (mph)
